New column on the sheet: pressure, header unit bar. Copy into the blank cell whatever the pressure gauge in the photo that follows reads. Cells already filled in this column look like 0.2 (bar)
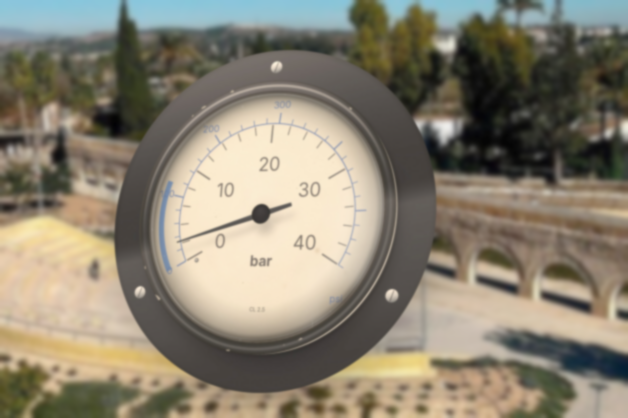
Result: 2 (bar)
